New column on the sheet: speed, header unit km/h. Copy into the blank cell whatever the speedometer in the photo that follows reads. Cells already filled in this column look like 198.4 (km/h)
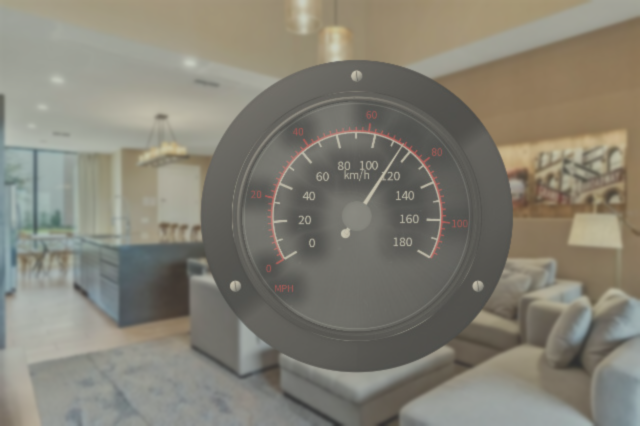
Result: 115 (km/h)
